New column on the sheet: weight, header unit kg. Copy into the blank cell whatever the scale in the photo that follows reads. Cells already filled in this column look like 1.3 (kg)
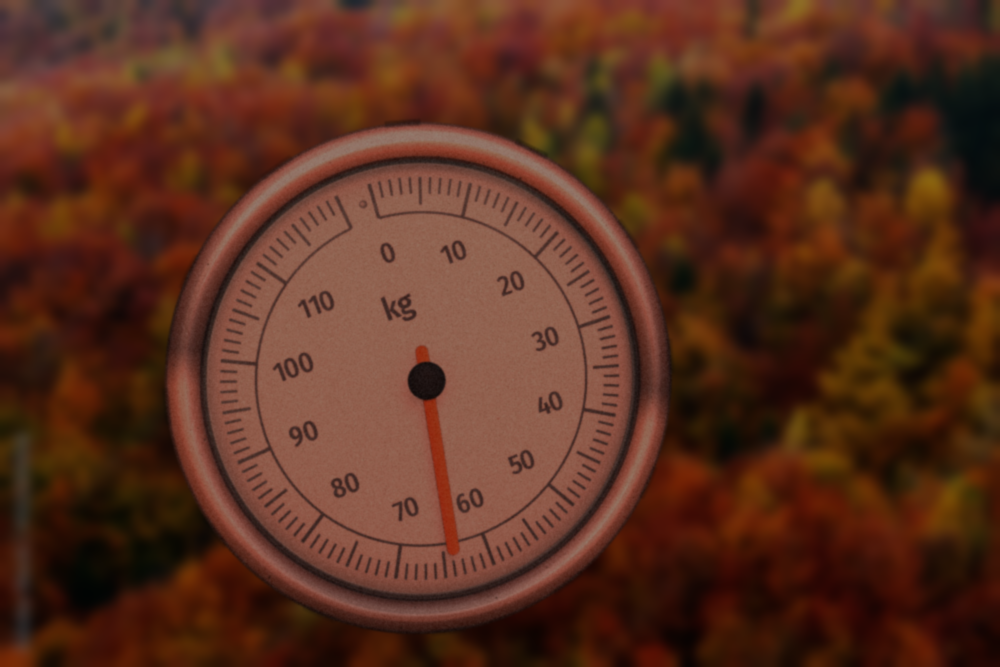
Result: 64 (kg)
